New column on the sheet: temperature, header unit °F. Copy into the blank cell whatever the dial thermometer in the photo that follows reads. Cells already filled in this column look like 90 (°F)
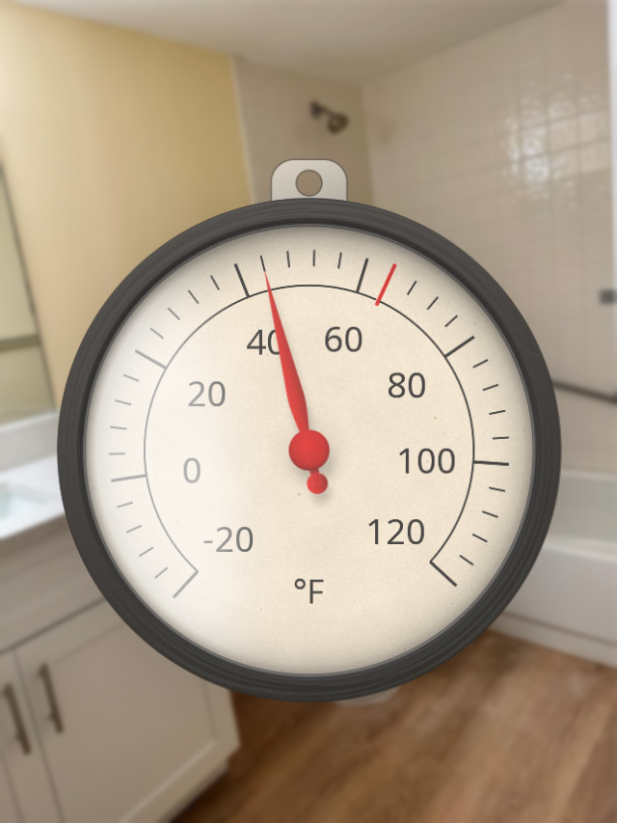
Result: 44 (°F)
